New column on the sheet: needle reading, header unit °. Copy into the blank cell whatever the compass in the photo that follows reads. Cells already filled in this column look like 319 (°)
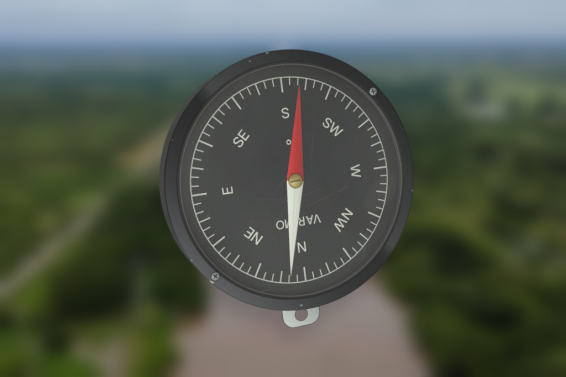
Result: 190 (°)
